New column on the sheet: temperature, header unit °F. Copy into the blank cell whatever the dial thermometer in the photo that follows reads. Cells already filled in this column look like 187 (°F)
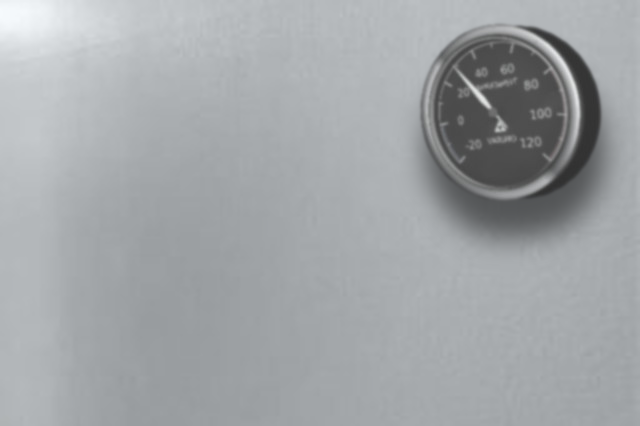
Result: 30 (°F)
